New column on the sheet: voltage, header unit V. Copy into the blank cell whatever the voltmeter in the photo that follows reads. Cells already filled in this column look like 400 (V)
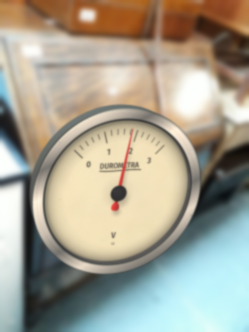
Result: 1.8 (V)
